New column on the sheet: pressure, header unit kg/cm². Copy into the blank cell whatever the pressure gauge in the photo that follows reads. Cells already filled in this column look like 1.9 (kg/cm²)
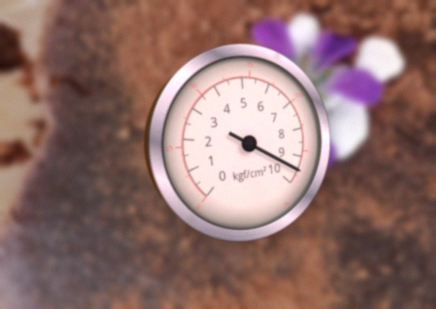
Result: 9.5 (kg/cm²)
